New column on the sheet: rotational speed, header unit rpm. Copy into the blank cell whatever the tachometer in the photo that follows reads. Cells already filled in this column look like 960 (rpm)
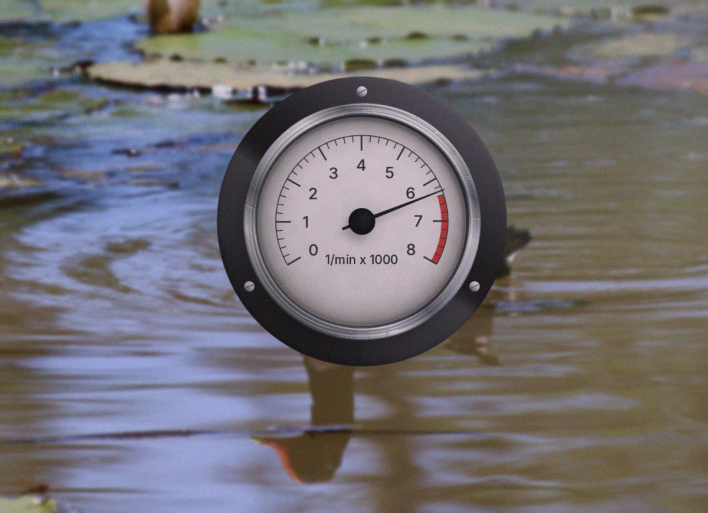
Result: 6300 (rpm)
